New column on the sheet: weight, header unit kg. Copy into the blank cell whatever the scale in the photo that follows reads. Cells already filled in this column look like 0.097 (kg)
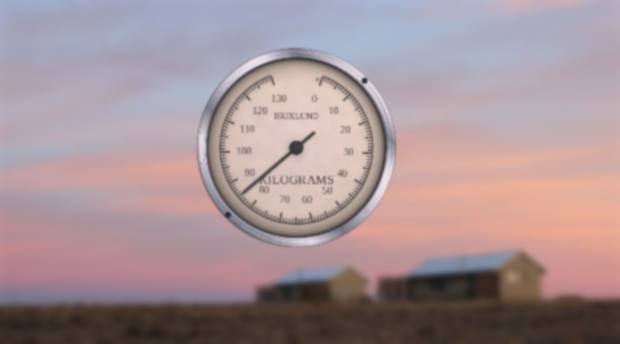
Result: 85 (kg)
